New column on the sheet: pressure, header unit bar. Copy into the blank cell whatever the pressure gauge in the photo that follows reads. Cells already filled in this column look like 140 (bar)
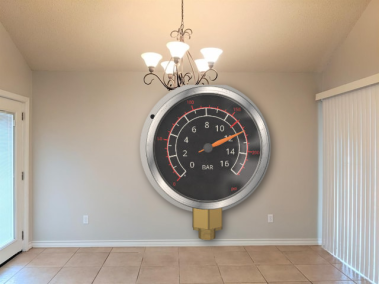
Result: 12 (bar)
